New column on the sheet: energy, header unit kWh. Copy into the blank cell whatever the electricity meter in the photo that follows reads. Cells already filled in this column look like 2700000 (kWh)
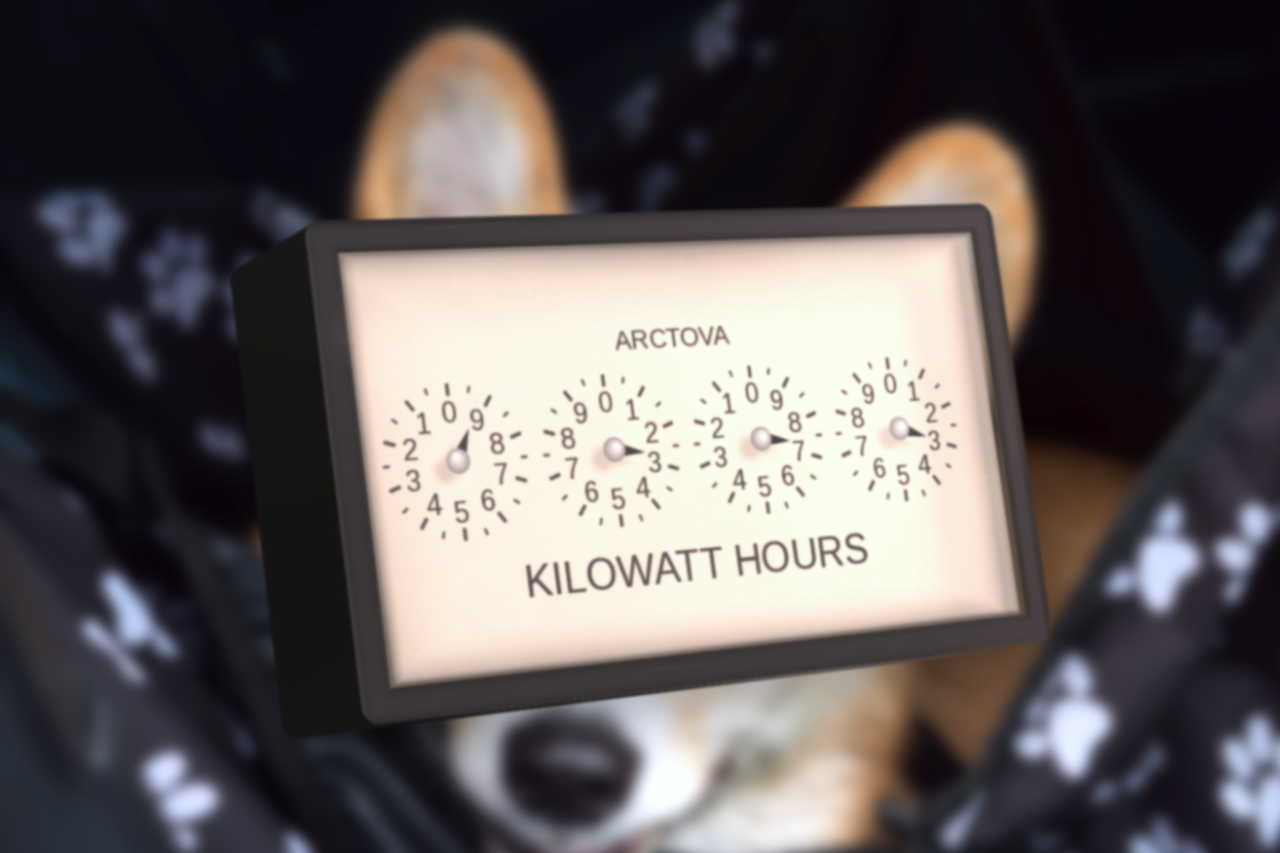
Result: 9273 (kWh)
